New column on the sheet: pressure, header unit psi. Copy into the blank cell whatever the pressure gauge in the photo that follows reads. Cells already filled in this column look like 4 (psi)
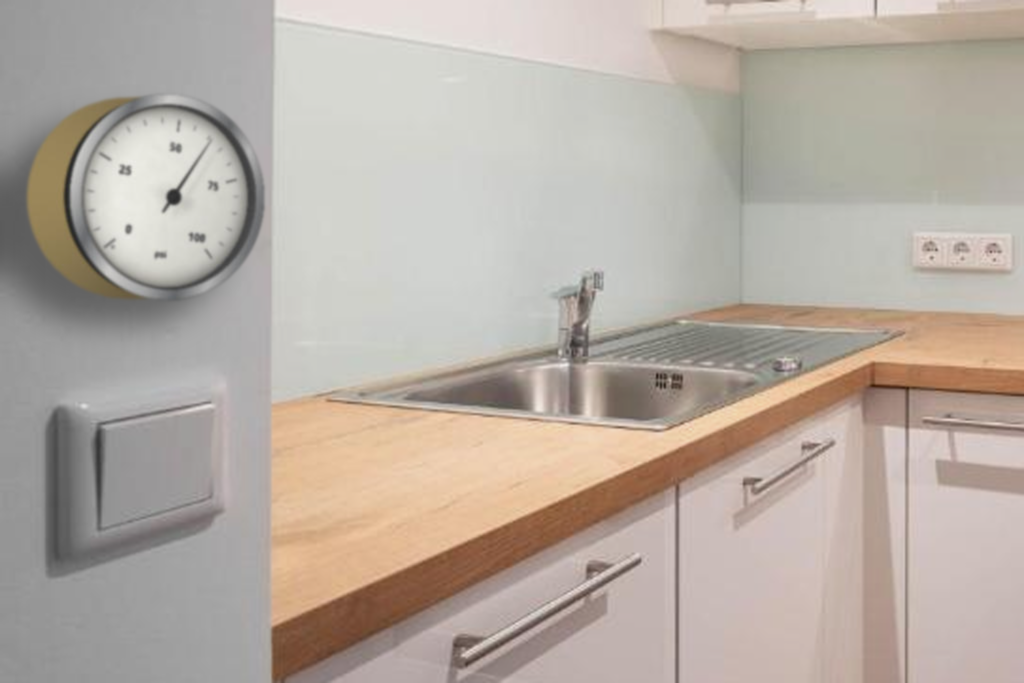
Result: 60 (psi)
